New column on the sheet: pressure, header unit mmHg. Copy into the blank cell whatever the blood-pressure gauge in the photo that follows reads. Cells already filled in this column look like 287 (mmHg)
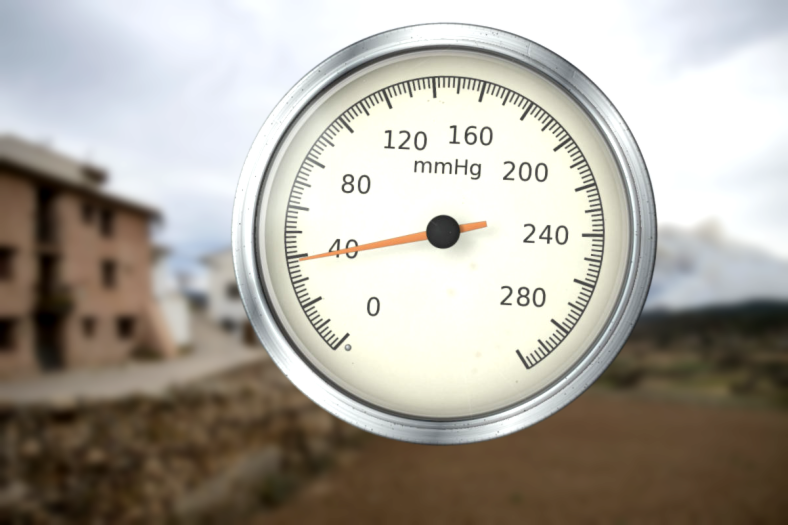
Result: 38 (mmHg)
